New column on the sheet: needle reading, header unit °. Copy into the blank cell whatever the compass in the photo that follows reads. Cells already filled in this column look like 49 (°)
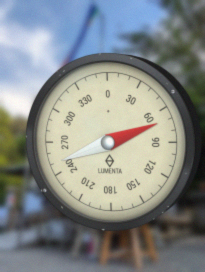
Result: 70 (°)
